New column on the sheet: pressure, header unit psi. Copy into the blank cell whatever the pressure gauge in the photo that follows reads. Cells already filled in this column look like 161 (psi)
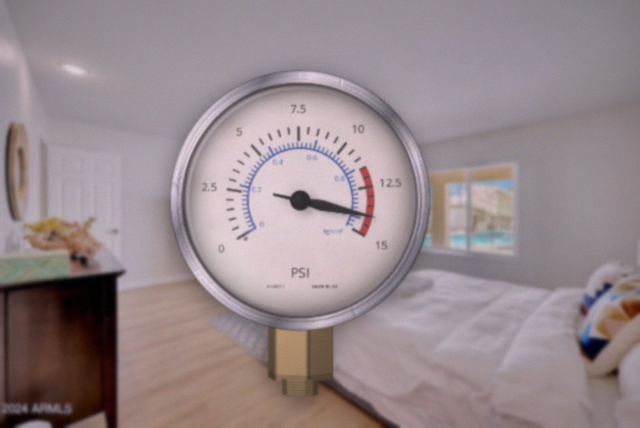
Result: 14 (psi)
